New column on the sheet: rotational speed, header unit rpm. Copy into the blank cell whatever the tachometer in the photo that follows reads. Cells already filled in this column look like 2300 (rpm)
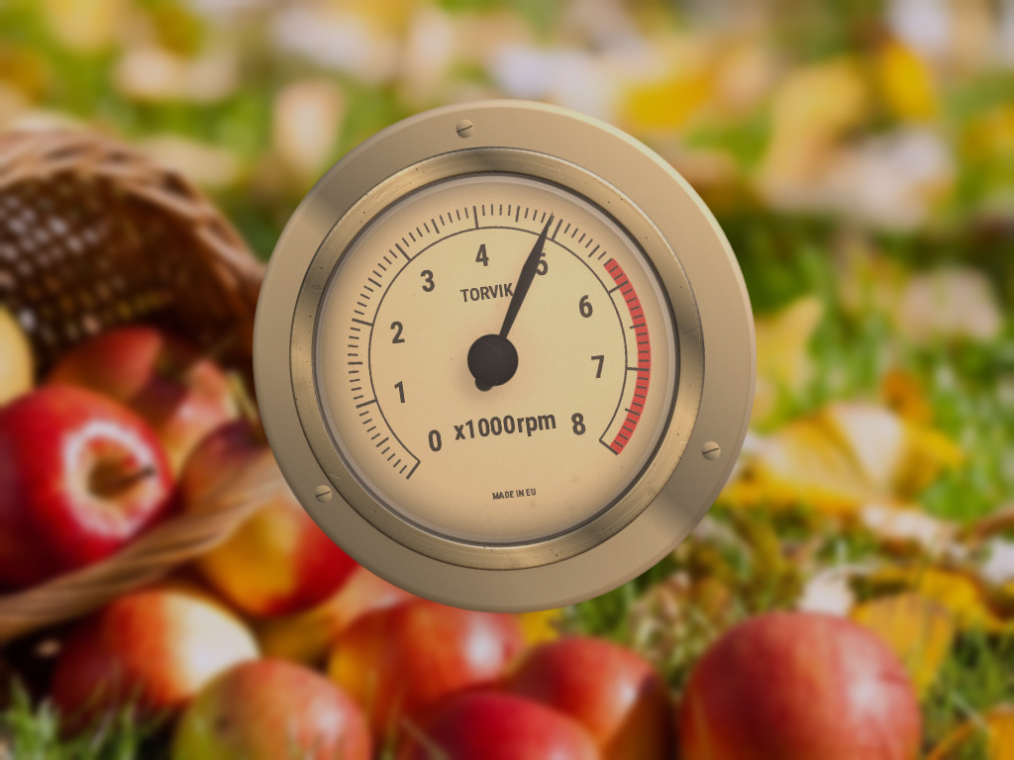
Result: 4900 (rpm)
